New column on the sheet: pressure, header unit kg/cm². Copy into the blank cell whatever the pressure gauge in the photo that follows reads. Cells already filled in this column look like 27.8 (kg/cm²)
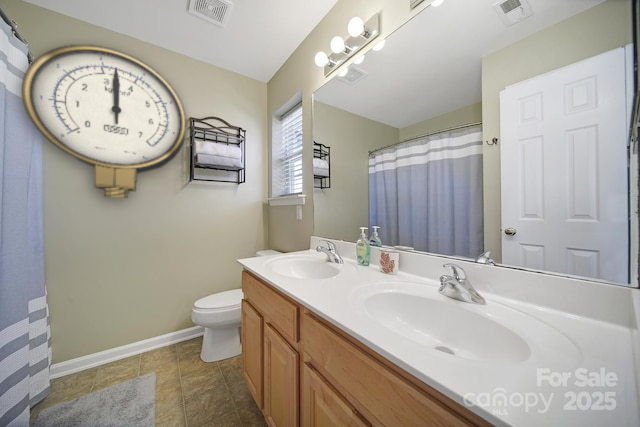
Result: 3.4 (kg/cm²)
